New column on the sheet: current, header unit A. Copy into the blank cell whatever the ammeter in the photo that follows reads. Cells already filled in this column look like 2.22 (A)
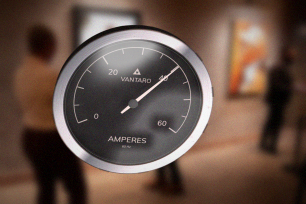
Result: 40 (A)
